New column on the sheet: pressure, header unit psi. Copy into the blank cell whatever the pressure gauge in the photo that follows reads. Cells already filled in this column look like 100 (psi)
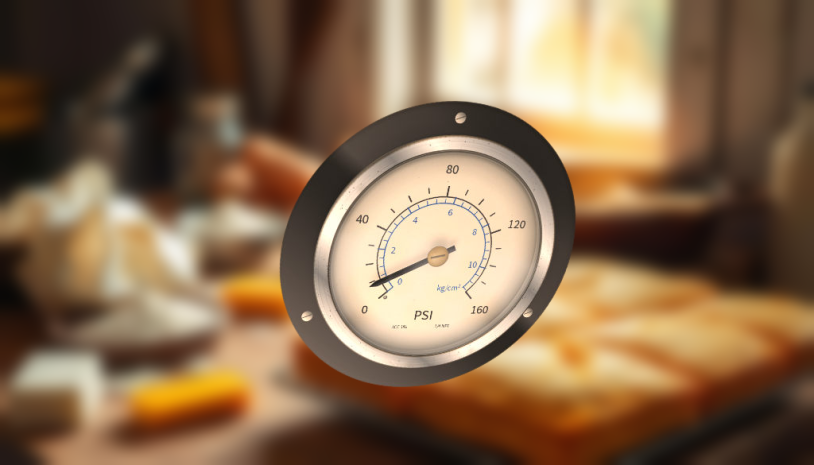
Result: 10 (psi)
